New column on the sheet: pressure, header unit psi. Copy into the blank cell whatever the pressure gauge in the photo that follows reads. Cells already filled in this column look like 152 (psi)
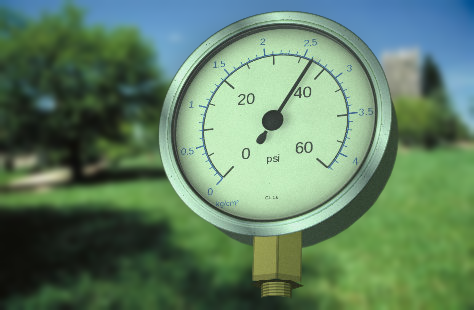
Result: 37.5 (psi)
